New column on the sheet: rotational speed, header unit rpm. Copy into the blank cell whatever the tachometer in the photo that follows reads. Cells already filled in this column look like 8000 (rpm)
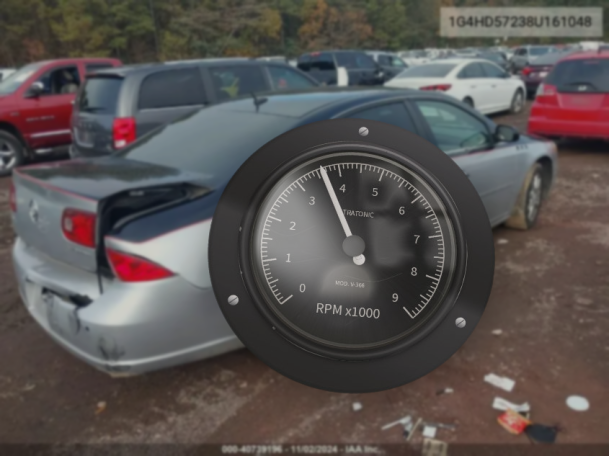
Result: 3600 (rpm)
